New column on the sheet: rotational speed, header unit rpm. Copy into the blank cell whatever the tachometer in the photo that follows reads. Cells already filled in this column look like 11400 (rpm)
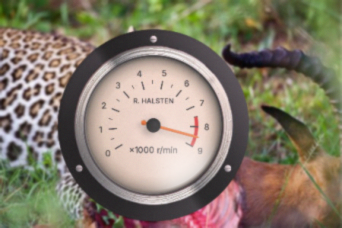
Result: 8500 (rpm)
